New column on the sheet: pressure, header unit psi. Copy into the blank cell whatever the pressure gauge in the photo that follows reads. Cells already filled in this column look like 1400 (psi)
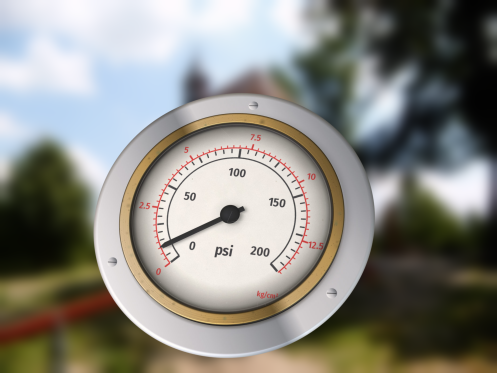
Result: 10 (psi)
